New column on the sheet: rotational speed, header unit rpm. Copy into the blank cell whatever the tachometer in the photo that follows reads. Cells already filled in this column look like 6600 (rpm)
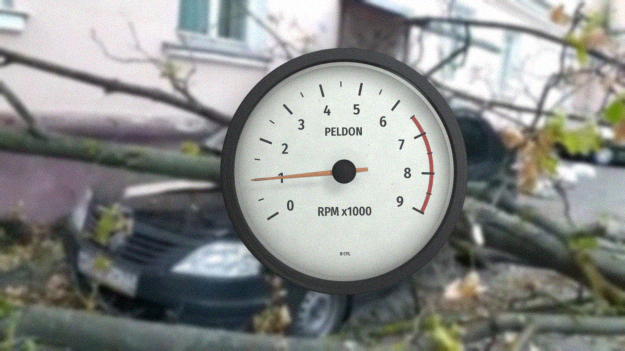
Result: 1000 (rpm)
